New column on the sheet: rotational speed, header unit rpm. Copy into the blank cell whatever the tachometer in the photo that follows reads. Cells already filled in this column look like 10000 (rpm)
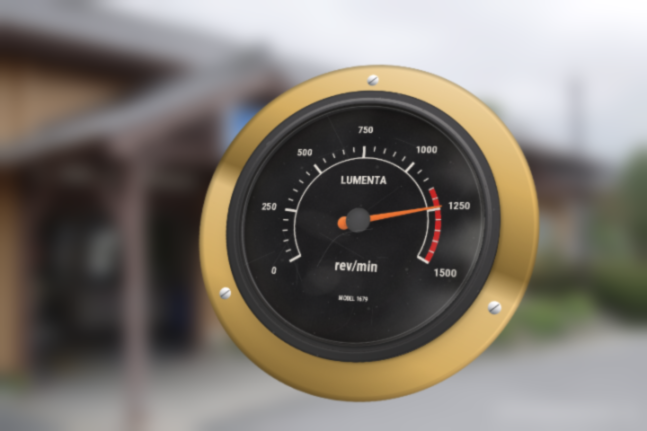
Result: 1250 (rpm)
